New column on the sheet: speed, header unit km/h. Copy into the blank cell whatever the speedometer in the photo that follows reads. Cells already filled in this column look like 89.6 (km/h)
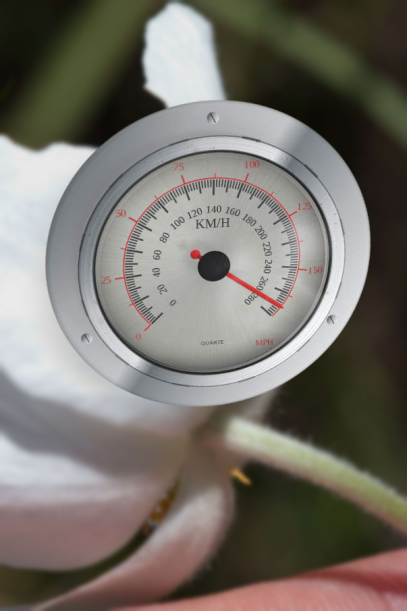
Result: 270 (km/h)
